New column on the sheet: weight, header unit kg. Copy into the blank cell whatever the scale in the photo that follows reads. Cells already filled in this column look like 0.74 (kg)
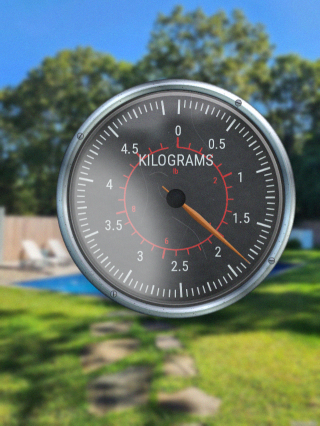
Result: 1.85 (kg)
